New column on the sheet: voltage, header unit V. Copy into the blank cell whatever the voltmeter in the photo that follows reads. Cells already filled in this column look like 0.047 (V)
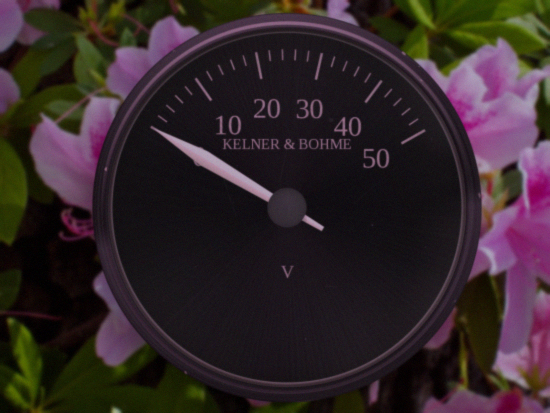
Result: 0 (V)
